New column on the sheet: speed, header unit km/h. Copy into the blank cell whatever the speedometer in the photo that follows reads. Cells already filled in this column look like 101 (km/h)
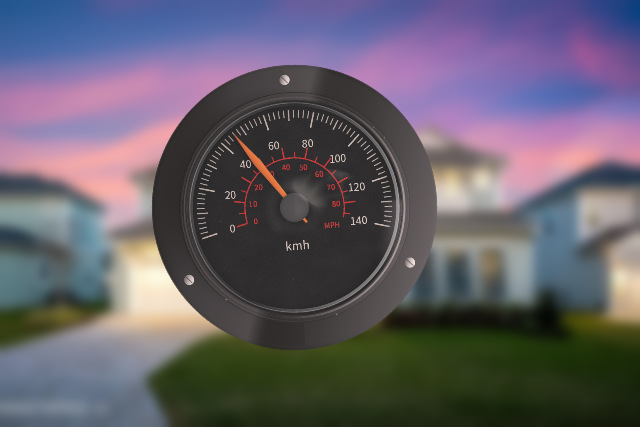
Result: 46 (km/h)
